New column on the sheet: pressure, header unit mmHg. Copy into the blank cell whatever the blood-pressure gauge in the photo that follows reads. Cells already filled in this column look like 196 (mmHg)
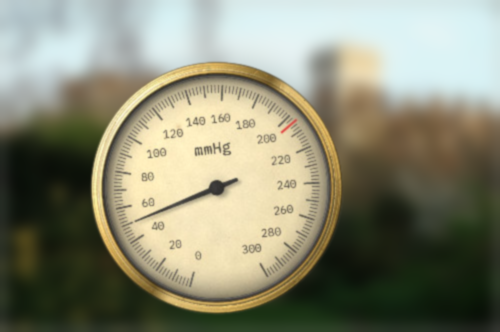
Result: 50 (mmHg)
